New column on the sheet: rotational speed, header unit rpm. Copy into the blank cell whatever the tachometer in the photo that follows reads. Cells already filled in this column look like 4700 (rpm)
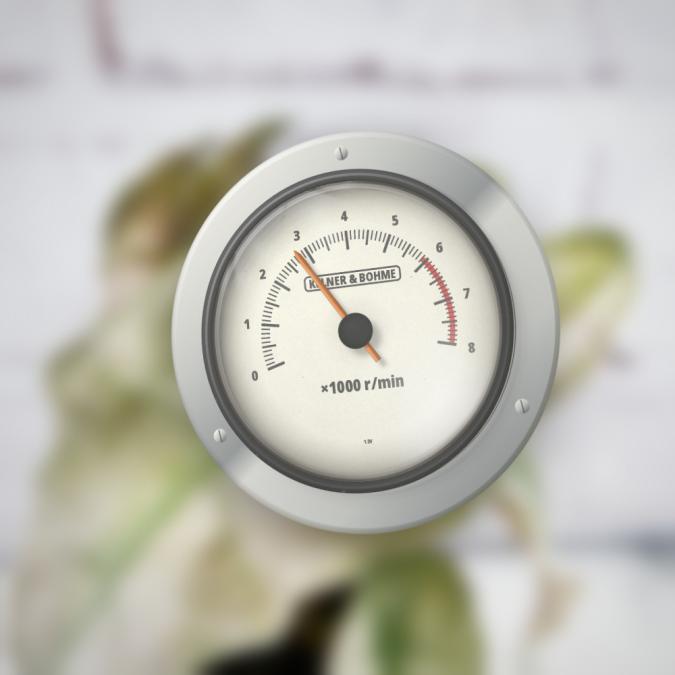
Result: 2800 (rpm)
